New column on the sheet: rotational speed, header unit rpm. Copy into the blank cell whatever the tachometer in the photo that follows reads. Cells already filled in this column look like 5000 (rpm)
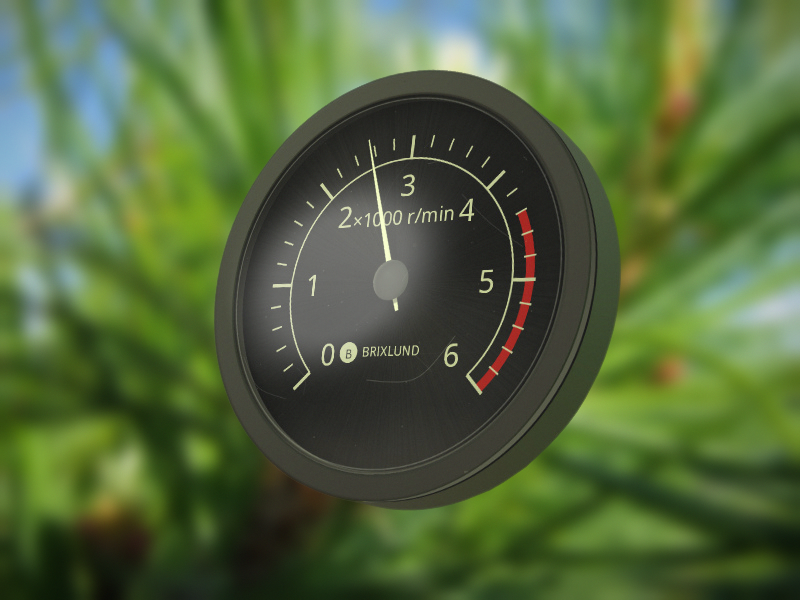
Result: 2600 (rpm)
